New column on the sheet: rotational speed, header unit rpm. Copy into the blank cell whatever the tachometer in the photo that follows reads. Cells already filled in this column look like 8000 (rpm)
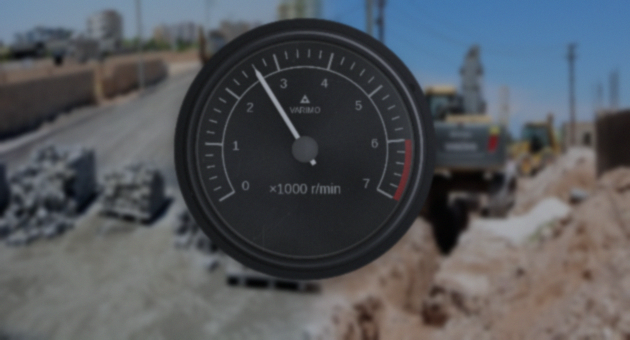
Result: 2600 (rpm)
